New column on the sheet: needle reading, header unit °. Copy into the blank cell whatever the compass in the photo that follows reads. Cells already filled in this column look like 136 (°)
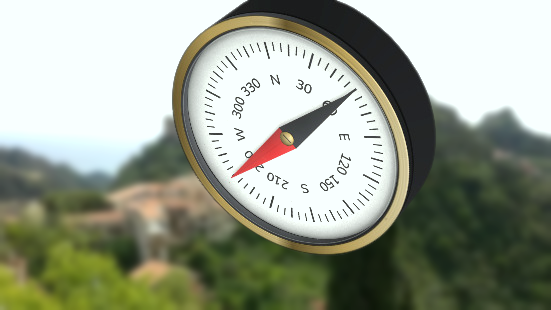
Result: 240 (°)
